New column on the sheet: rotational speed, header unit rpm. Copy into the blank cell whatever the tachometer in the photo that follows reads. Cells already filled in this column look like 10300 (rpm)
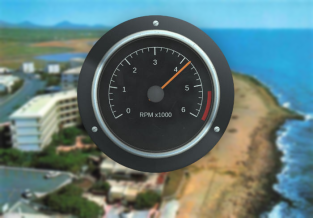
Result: 4200 (rpm)
